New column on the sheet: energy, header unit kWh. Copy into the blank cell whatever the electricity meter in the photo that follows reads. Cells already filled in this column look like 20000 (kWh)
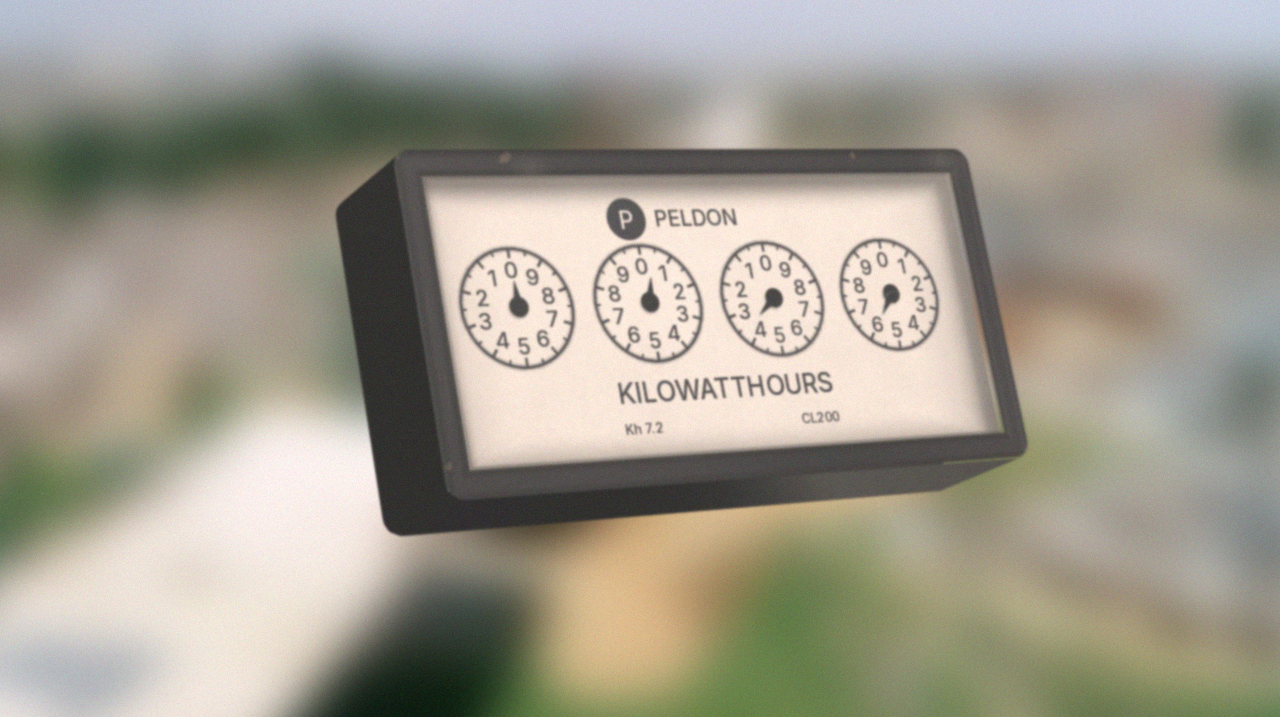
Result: 36 (kWh)
